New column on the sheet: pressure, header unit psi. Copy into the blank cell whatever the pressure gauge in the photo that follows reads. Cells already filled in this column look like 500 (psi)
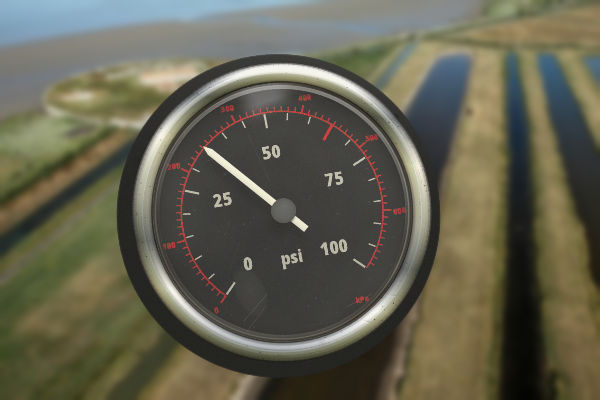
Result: 35 (psi)
